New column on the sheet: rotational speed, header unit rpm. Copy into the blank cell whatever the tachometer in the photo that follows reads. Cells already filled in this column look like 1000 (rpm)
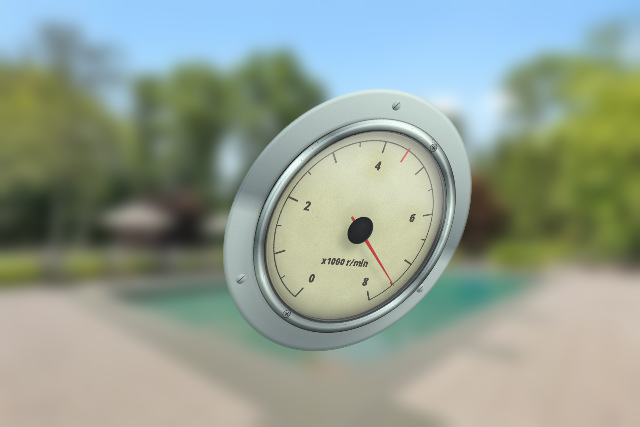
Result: 7500 (rpm)
